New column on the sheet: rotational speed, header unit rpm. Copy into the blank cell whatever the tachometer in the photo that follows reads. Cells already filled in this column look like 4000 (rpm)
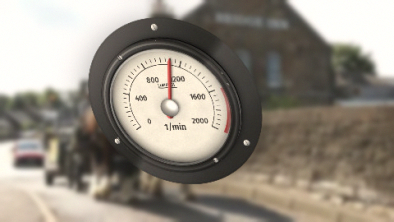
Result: 1100 (rpm)
